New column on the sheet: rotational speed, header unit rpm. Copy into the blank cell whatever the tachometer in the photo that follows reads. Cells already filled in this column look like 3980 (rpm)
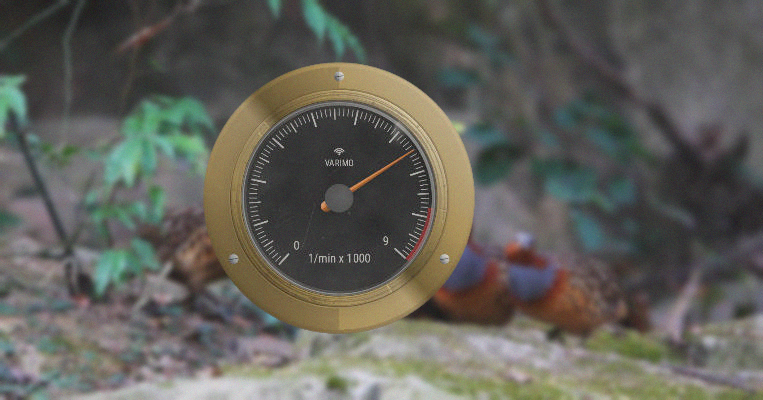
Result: 6500 (rpm)
